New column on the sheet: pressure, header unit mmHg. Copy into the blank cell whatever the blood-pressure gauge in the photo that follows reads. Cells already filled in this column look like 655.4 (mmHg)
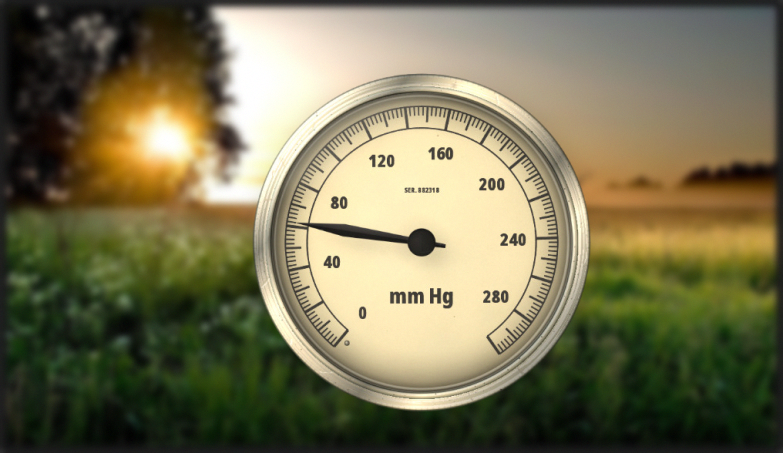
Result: 62 (mmHg)
